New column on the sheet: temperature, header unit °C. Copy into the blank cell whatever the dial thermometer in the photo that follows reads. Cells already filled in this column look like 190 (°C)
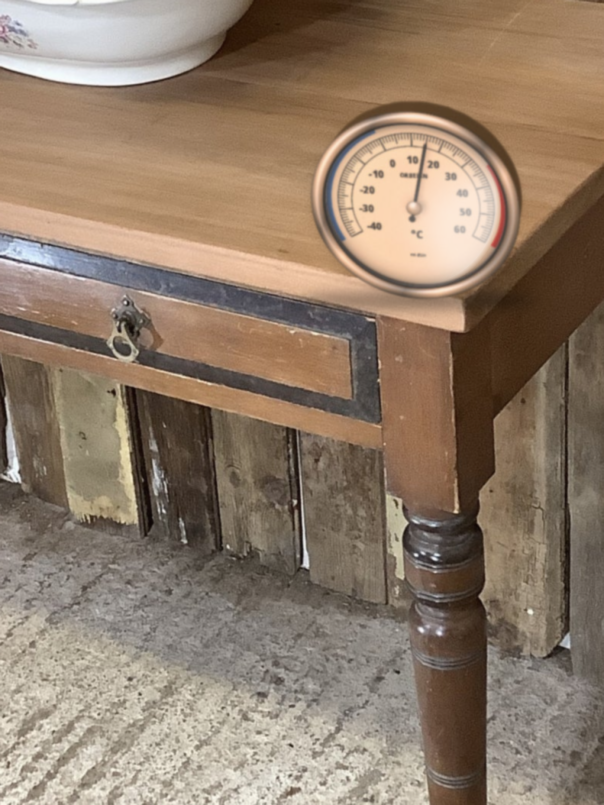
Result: 15 (°C)
